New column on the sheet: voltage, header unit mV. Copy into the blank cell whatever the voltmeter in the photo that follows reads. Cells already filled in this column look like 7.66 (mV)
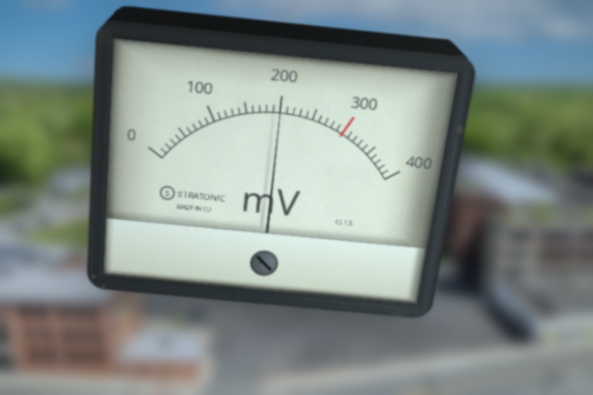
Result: 200 (mV)
